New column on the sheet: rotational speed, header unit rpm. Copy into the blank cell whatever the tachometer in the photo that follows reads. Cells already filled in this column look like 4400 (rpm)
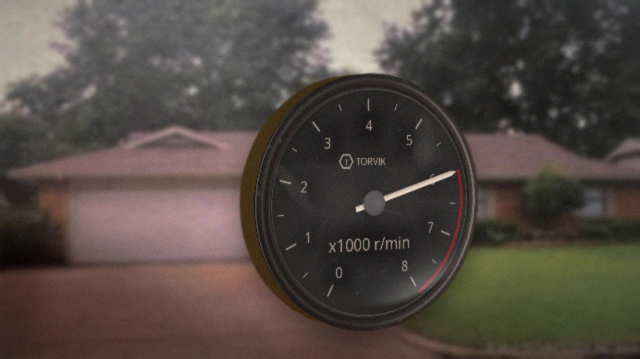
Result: 6000 (rpm)
